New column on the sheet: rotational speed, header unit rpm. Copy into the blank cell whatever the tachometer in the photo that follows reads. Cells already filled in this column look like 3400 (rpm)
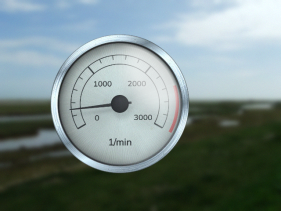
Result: 300 (rpm)
